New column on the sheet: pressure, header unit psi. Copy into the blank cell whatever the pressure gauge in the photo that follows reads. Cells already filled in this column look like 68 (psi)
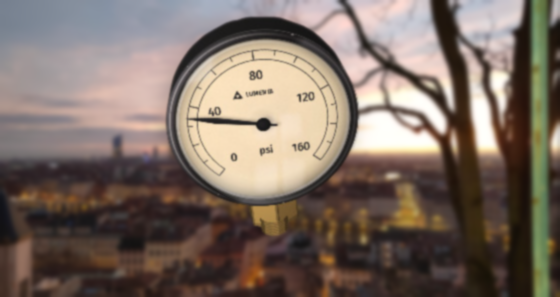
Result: 35 (psi)
